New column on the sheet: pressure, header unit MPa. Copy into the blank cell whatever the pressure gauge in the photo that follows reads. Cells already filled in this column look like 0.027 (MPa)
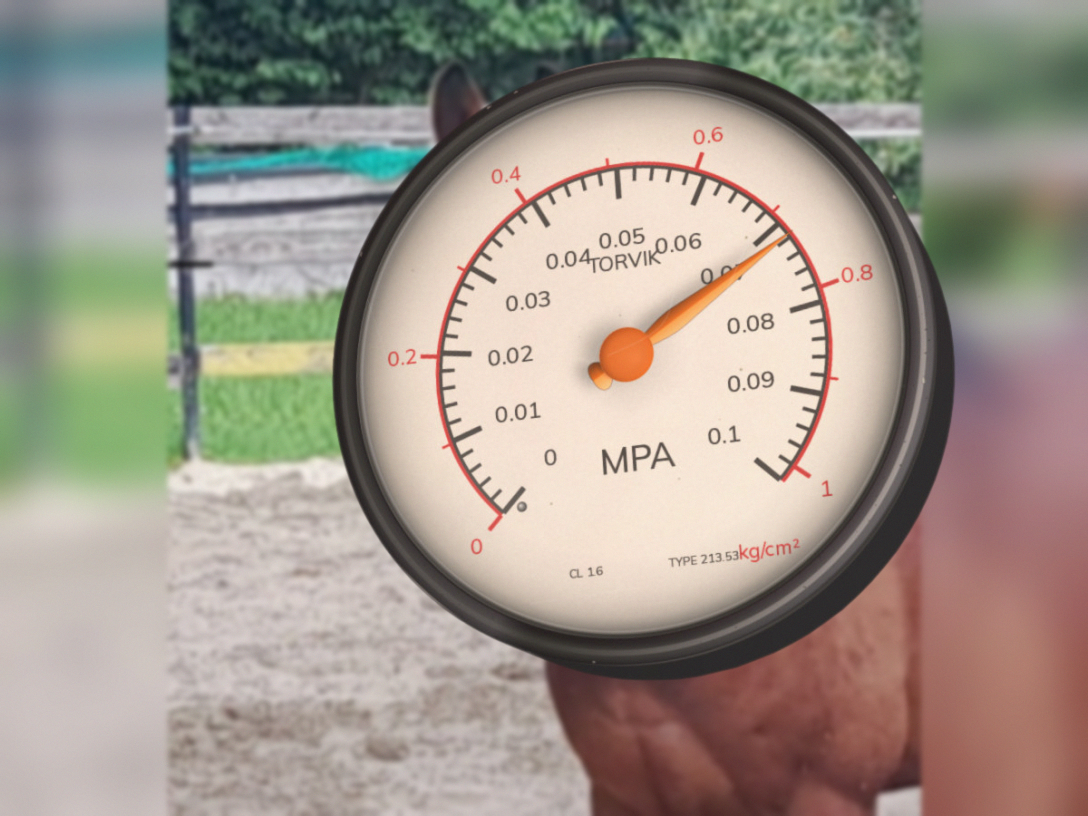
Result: 0.072 (MPa)
